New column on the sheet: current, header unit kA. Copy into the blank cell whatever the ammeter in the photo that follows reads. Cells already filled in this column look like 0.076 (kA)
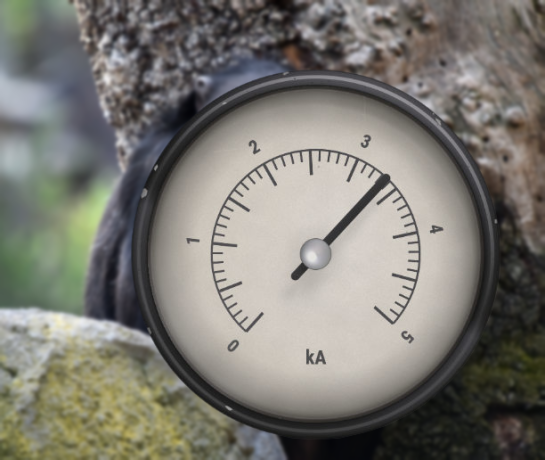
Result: 3.35 (kA)
